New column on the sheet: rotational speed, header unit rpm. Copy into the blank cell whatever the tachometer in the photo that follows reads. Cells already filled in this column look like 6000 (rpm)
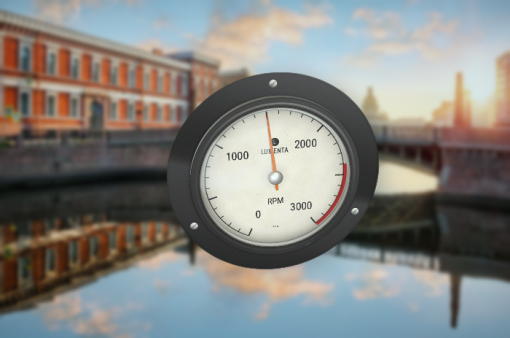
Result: 1500 (rpm)
